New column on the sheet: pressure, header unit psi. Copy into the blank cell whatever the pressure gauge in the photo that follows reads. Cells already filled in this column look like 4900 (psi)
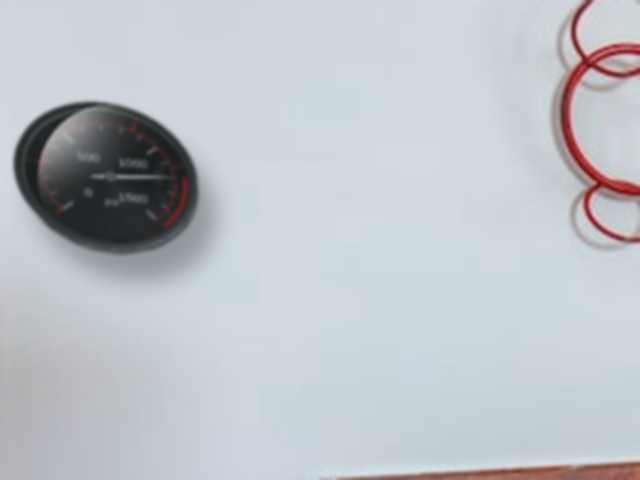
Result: 1200 (psi)
